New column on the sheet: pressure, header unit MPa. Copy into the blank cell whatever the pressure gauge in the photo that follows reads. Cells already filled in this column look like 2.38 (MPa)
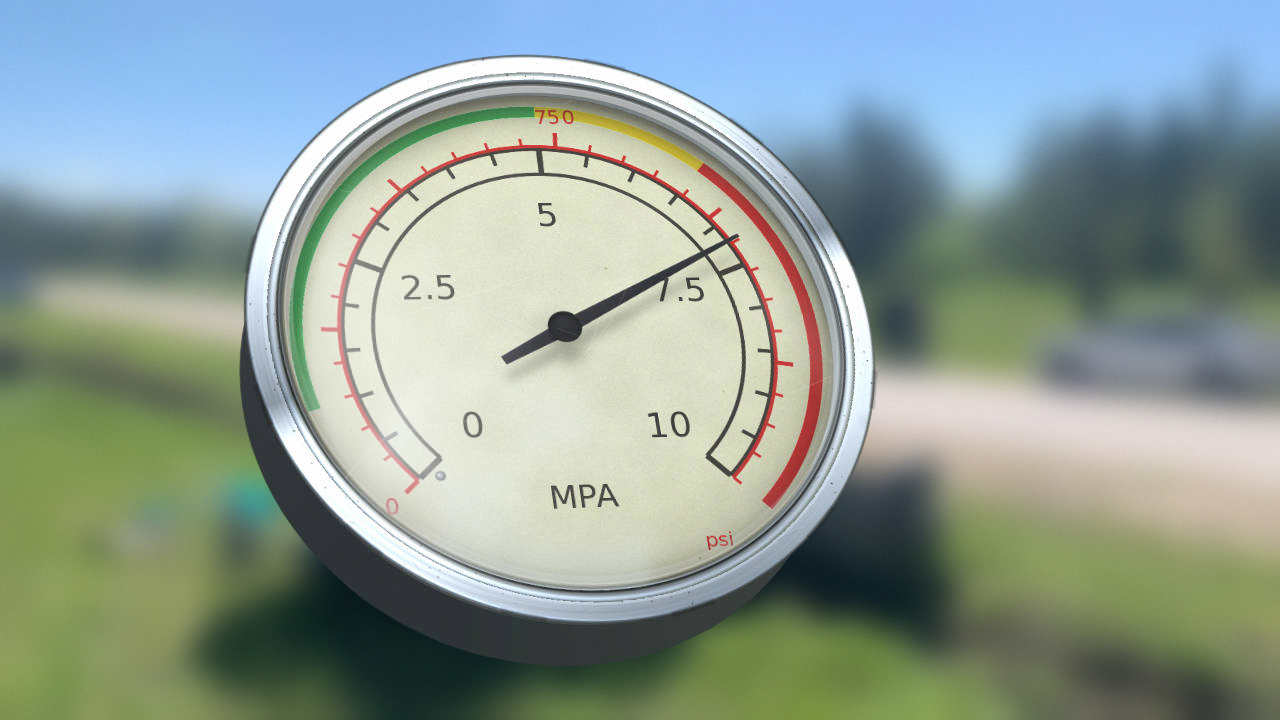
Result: 7.25 (MPa)
